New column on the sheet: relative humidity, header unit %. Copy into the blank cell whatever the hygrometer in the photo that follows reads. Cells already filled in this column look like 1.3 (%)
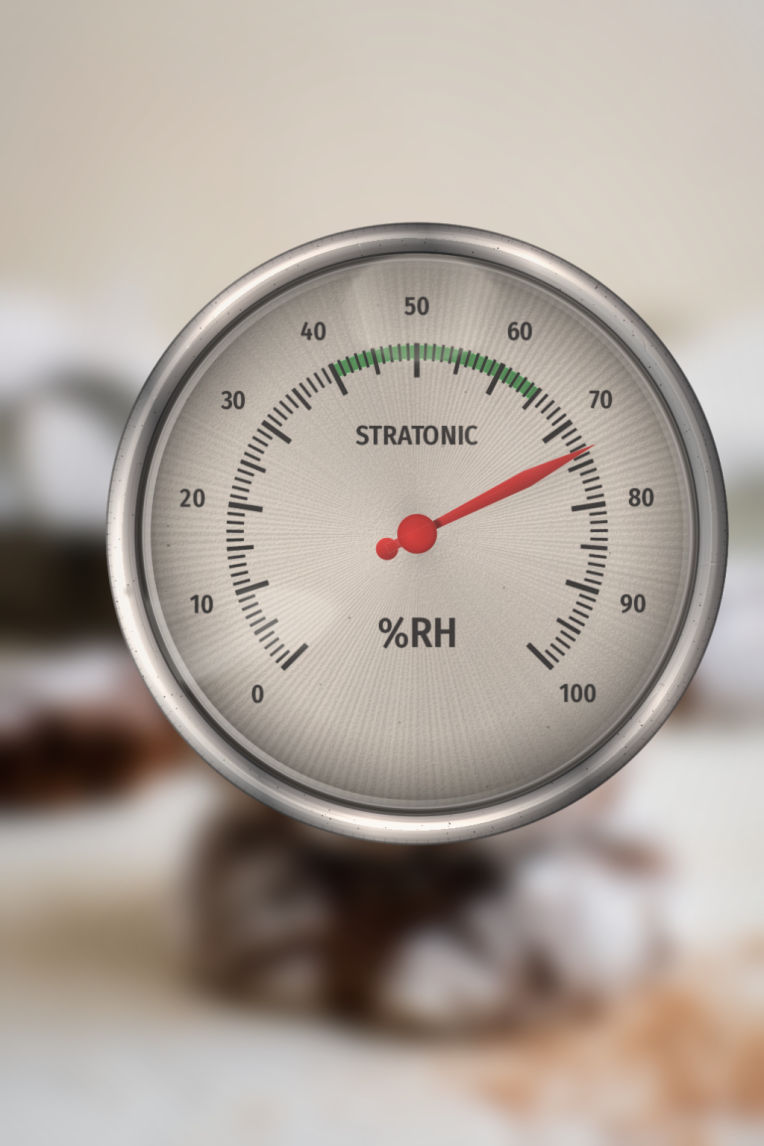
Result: 73.5 (%)
